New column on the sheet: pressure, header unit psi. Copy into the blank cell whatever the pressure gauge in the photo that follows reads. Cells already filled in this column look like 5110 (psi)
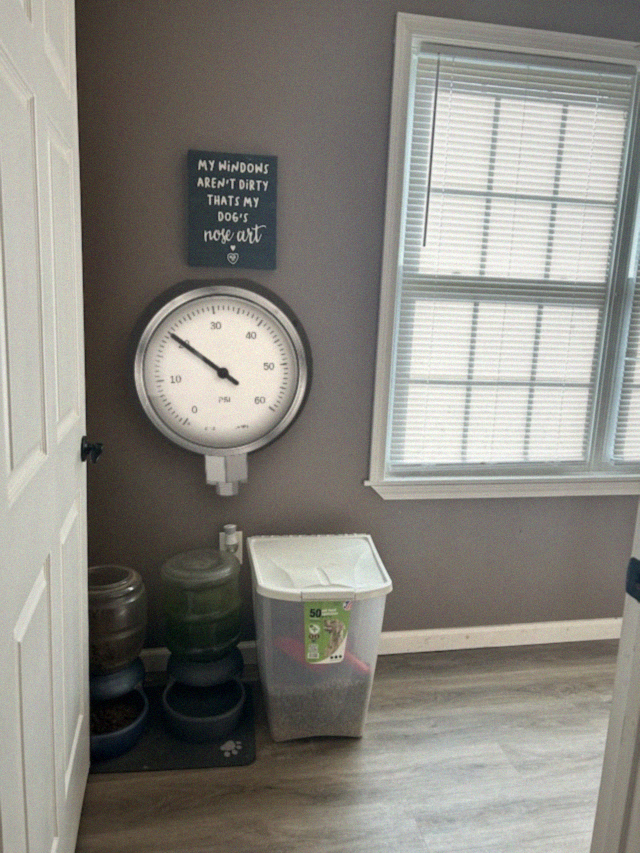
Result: 20 (psi)
